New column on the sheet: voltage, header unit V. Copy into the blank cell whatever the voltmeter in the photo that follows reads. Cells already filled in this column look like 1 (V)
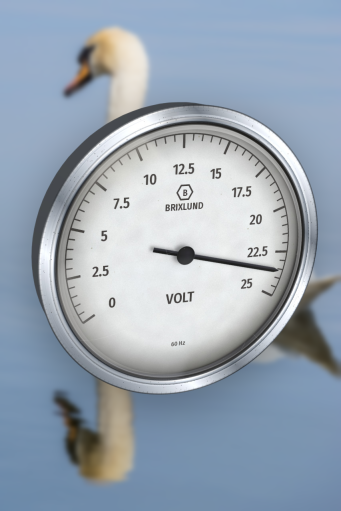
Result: 23.5 (V)
